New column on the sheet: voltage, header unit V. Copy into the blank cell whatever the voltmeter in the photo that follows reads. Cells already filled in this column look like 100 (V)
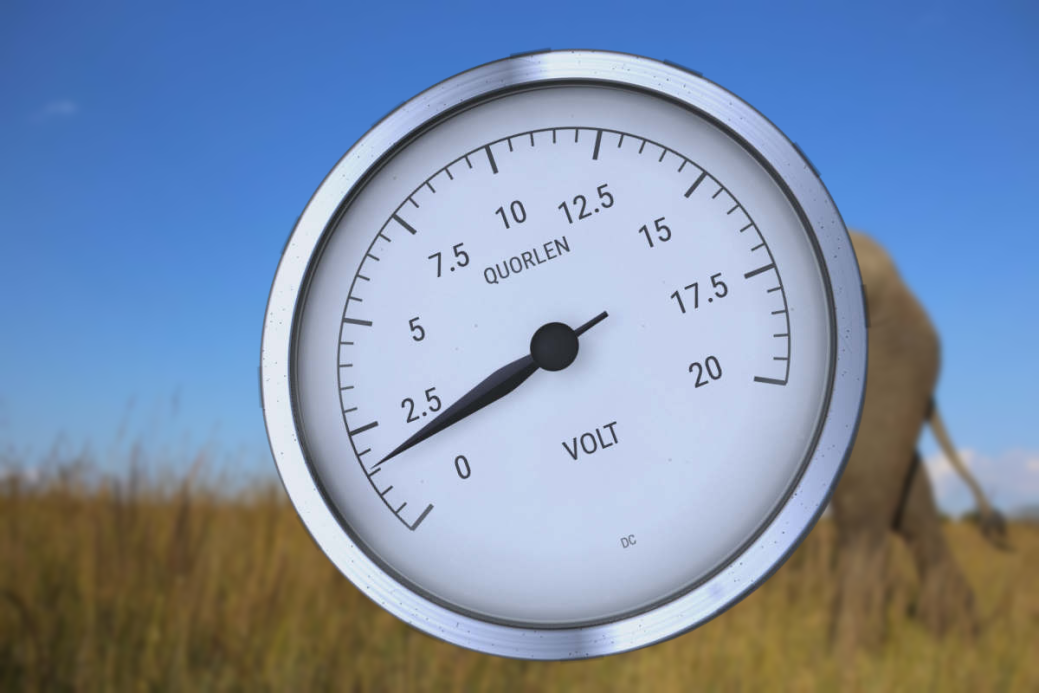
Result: 1.5 (V)
